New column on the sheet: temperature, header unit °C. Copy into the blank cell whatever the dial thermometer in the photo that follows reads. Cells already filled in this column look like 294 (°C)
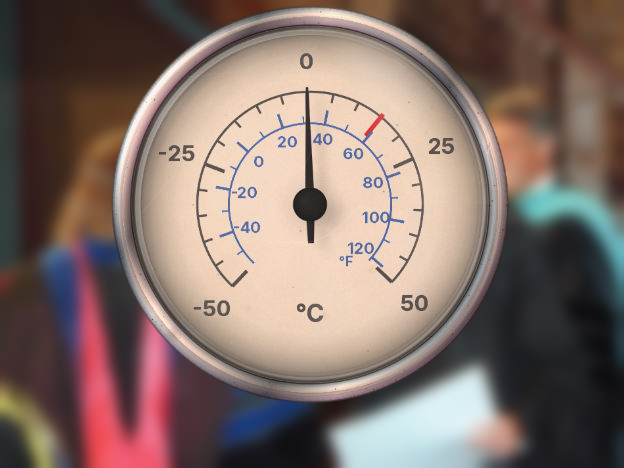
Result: 0 (°C)
